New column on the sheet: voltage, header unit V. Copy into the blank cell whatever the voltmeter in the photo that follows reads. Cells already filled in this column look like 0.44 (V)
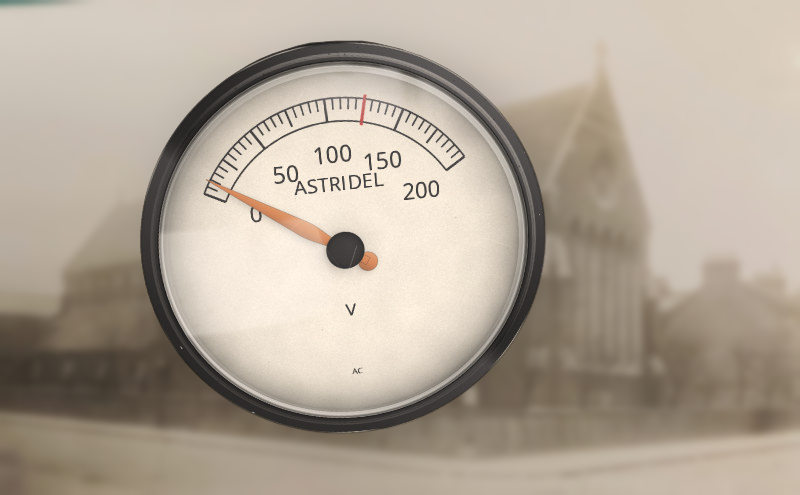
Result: 10 (V)
